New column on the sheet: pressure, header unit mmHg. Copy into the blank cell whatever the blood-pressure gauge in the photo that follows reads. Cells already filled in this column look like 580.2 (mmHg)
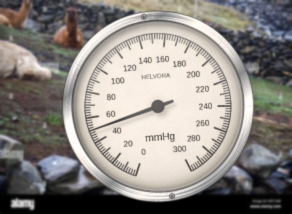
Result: 50 (mmHg)
